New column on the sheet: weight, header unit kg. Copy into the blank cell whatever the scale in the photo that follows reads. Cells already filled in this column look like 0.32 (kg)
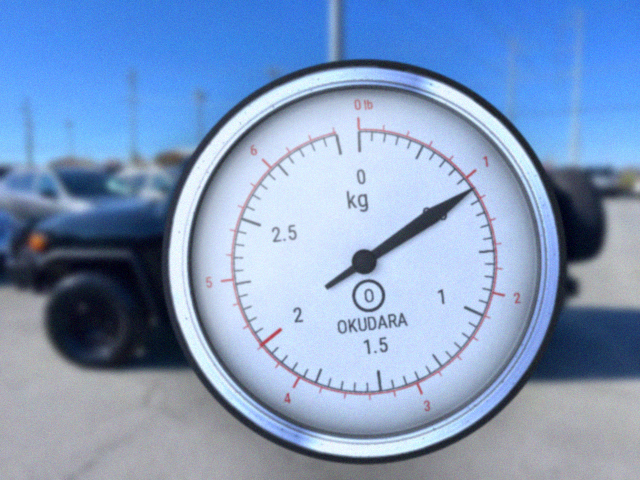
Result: 0.5 (kg)
